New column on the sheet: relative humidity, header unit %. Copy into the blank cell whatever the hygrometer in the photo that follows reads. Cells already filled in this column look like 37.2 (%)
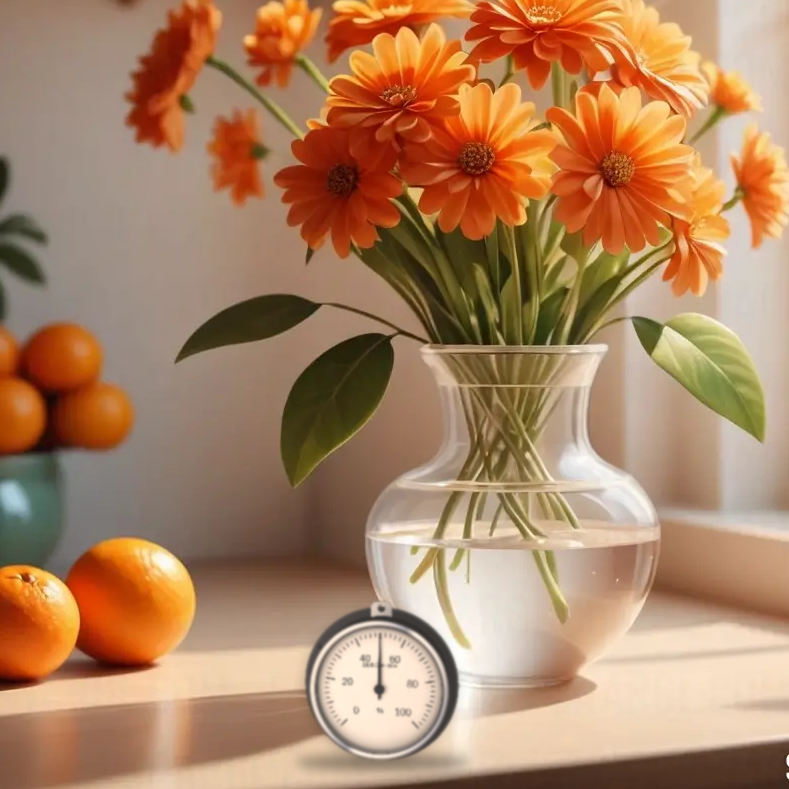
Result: 50 (%)
